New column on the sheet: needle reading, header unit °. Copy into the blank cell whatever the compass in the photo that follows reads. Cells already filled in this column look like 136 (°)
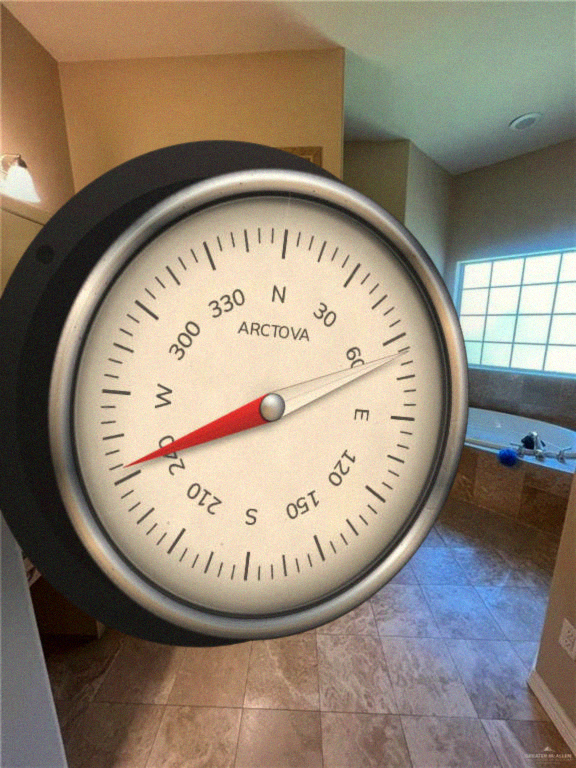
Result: 245 (°)
